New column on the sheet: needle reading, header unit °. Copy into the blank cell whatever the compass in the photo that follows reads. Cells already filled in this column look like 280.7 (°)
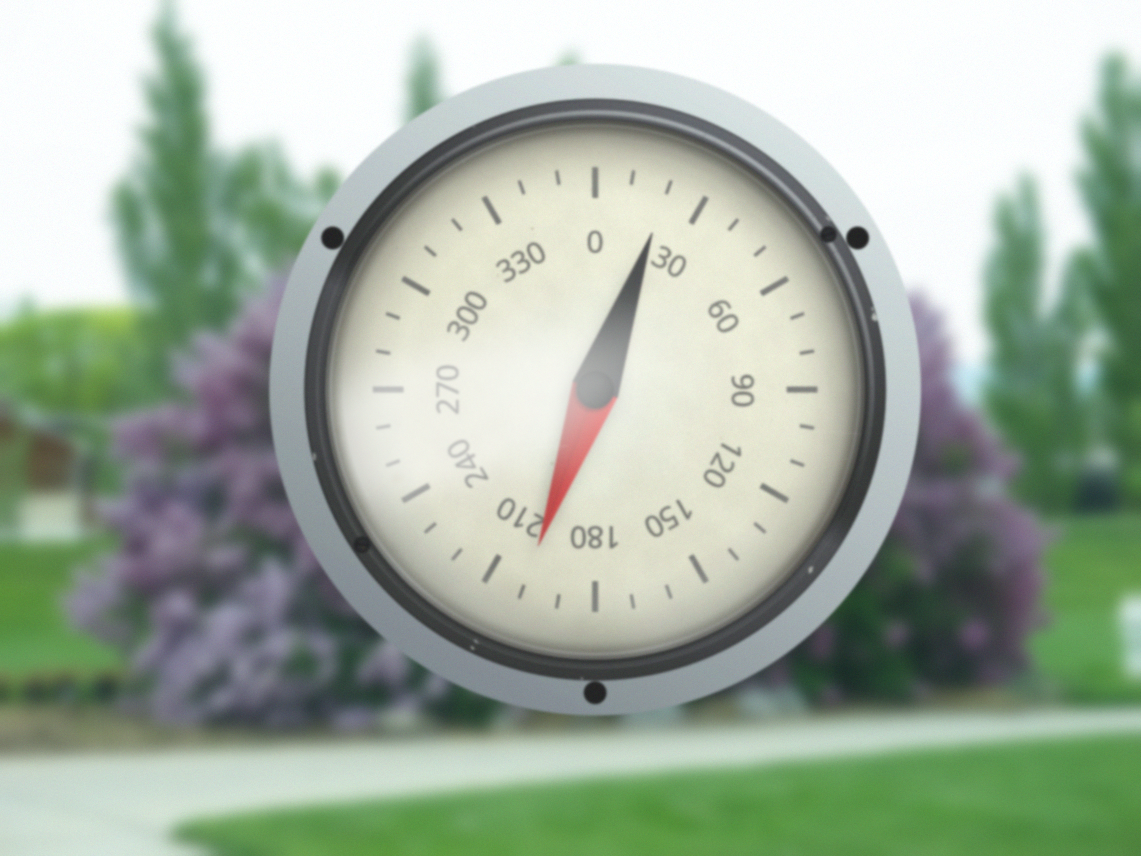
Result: 200 (°)
